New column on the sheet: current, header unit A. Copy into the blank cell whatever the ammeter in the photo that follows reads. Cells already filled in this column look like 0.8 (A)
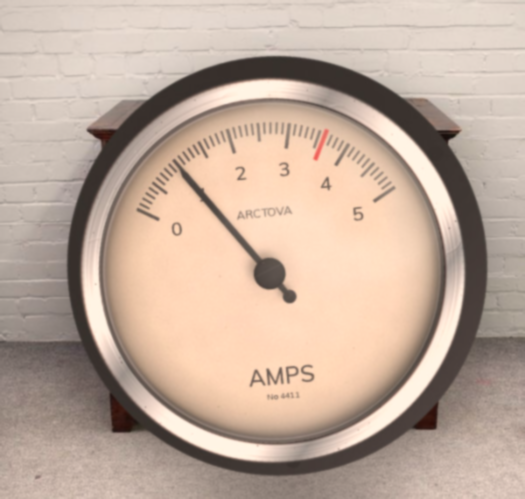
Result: 1 (A)
